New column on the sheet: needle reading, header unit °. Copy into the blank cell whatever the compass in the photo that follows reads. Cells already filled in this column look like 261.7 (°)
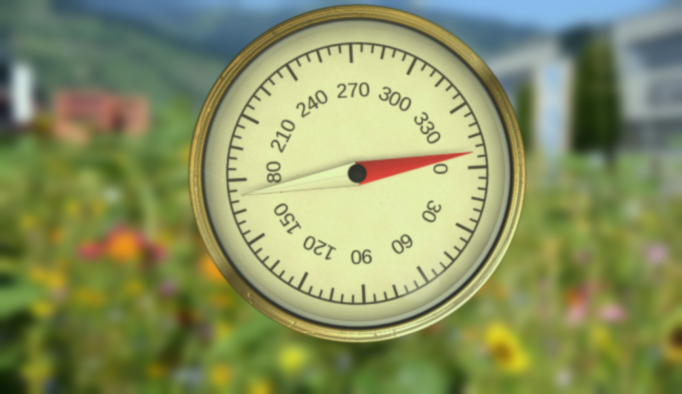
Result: 352.5 (°)
